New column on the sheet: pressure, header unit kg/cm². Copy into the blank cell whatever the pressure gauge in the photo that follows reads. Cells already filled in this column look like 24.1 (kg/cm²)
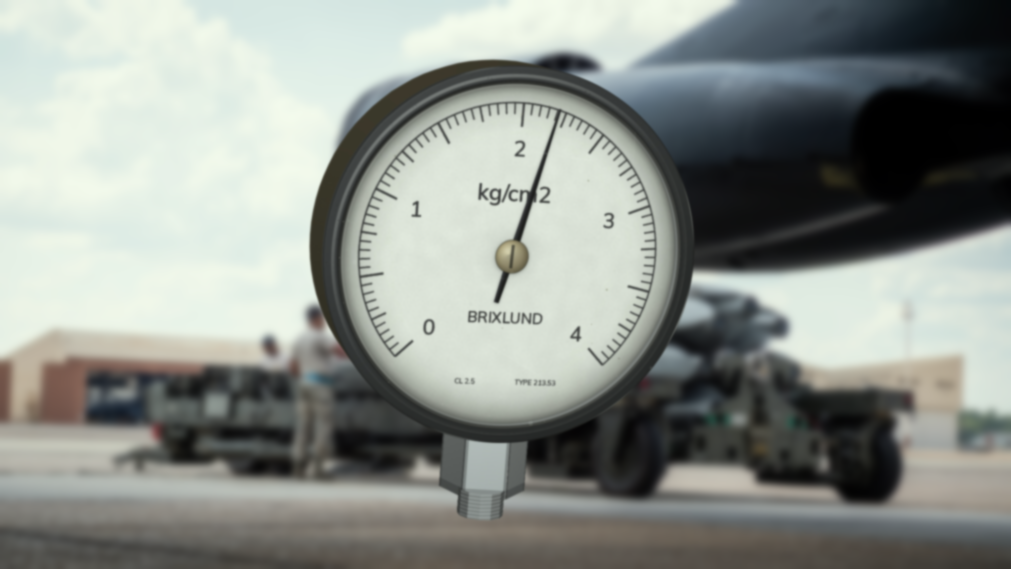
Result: 2.2 (kg/cm²)
